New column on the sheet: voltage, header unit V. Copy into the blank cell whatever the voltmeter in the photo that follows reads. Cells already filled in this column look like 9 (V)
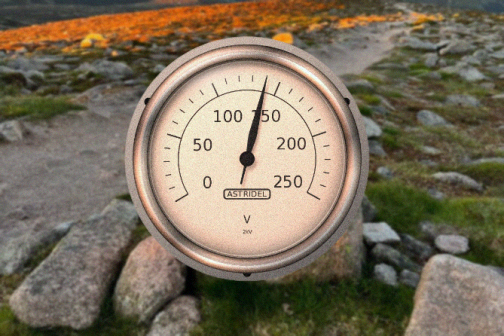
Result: 140 (V)
